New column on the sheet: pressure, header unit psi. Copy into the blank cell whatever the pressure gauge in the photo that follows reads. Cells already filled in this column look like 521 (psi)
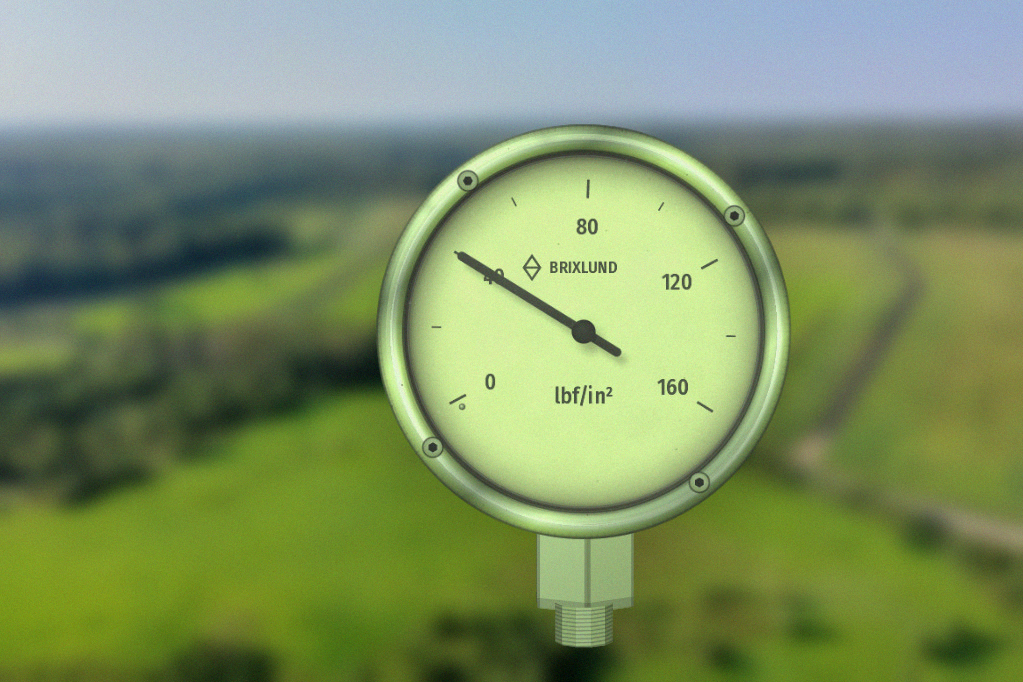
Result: 40 (psi)
